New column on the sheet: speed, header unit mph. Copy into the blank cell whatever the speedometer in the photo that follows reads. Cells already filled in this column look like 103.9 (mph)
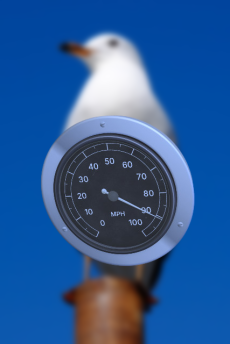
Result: 90 (mph)
